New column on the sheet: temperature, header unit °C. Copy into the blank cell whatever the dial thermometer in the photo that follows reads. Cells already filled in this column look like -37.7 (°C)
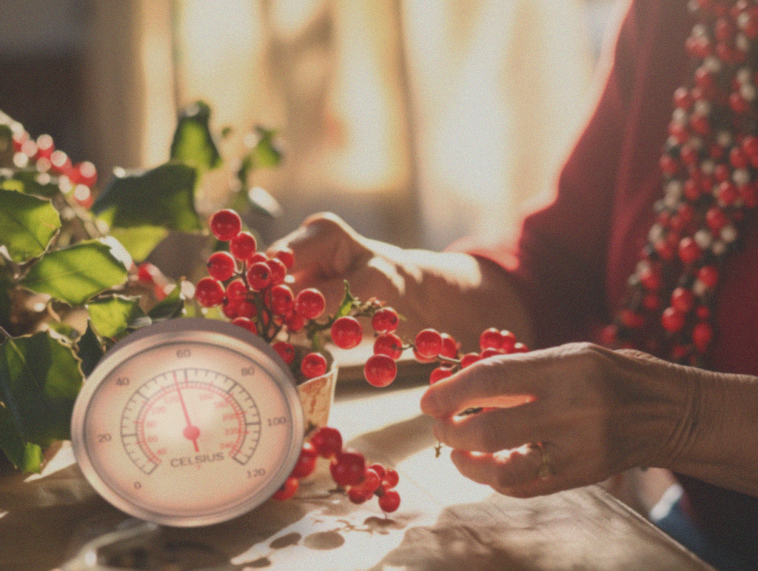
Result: 56 (°C)
